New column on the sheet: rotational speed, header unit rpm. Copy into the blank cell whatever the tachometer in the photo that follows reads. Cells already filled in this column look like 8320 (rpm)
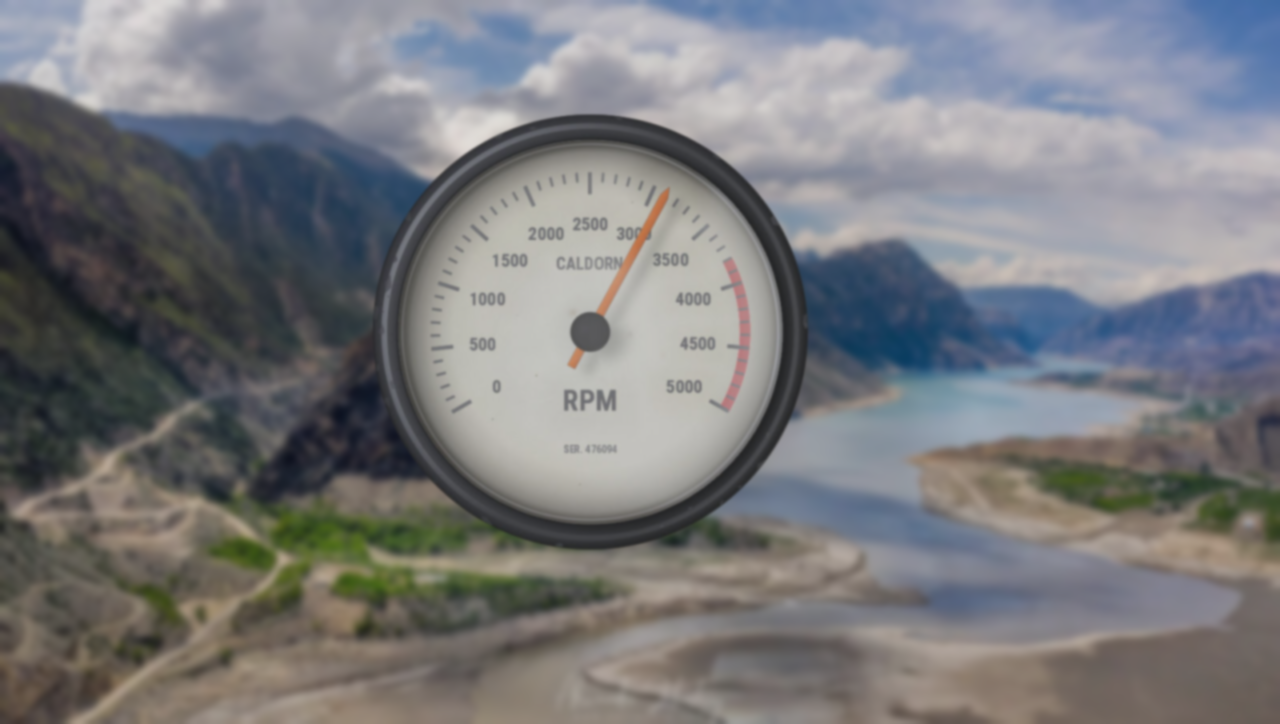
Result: 3100 (rpm)
